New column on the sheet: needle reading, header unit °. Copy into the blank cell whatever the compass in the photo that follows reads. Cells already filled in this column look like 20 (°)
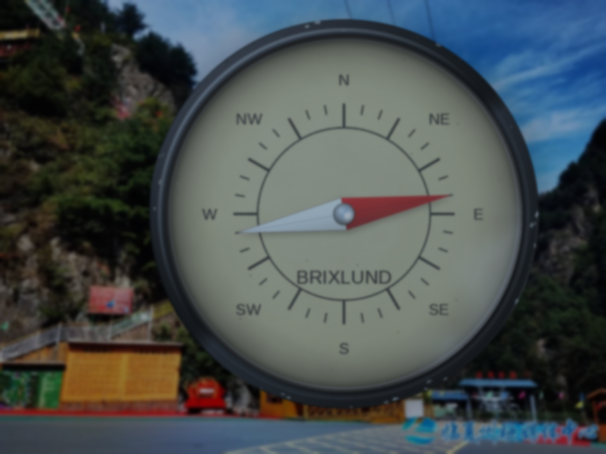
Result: 80 (°)
